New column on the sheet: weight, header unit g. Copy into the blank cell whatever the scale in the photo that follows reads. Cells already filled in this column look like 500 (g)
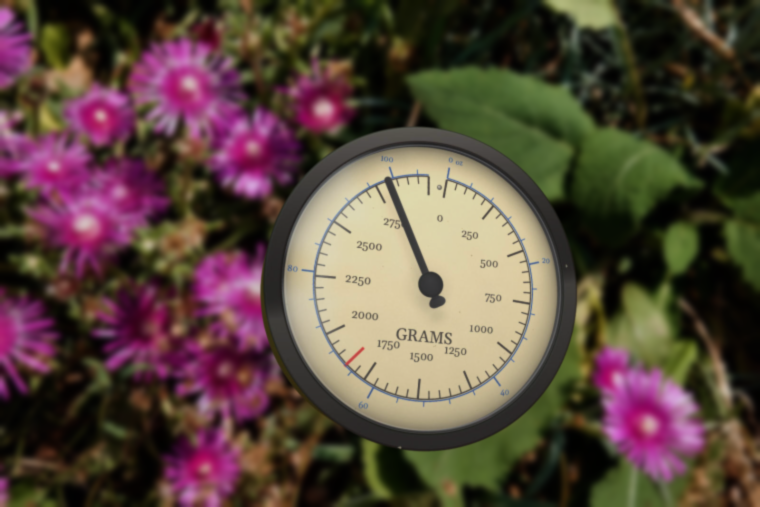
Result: 2800 (g)
